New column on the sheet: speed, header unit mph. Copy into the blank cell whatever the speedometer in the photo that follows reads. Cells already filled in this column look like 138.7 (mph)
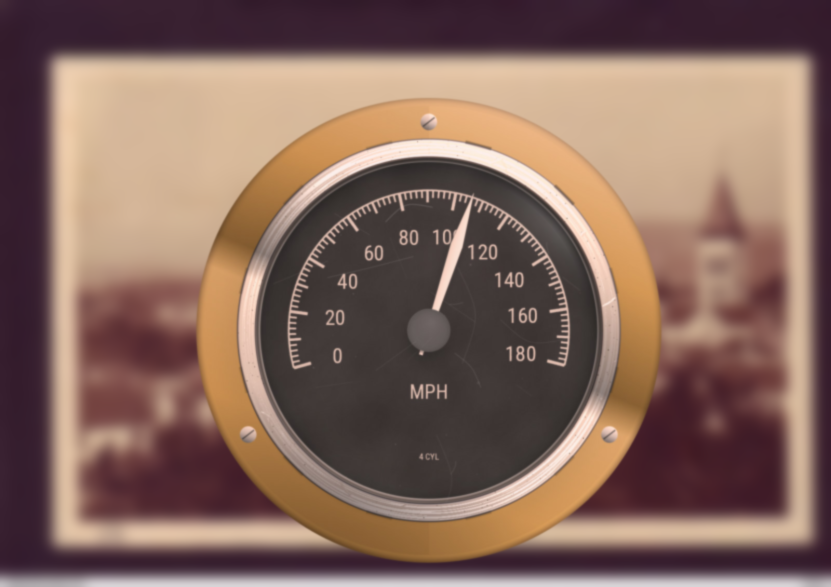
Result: 106 (mph)
